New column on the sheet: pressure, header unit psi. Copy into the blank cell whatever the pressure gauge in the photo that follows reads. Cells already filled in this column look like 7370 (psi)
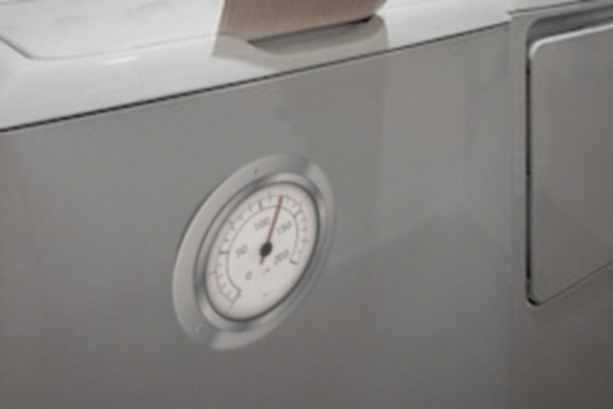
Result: 120 (psi)
